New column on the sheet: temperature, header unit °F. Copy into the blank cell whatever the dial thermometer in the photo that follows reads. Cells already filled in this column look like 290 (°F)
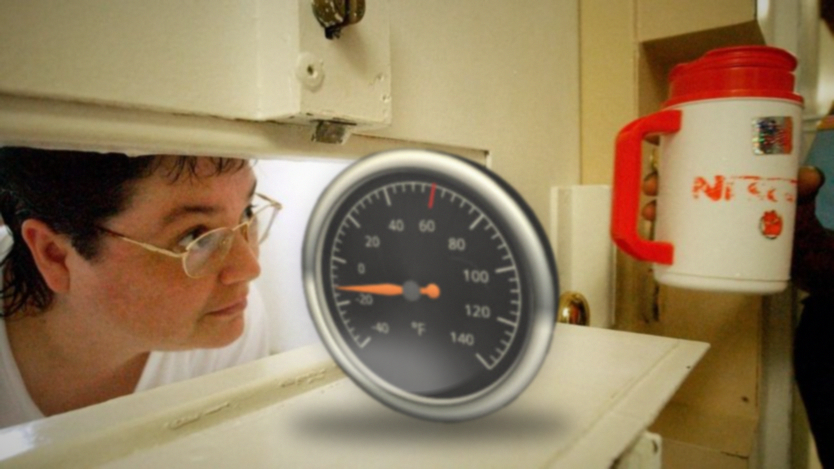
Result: -12 (°F)
